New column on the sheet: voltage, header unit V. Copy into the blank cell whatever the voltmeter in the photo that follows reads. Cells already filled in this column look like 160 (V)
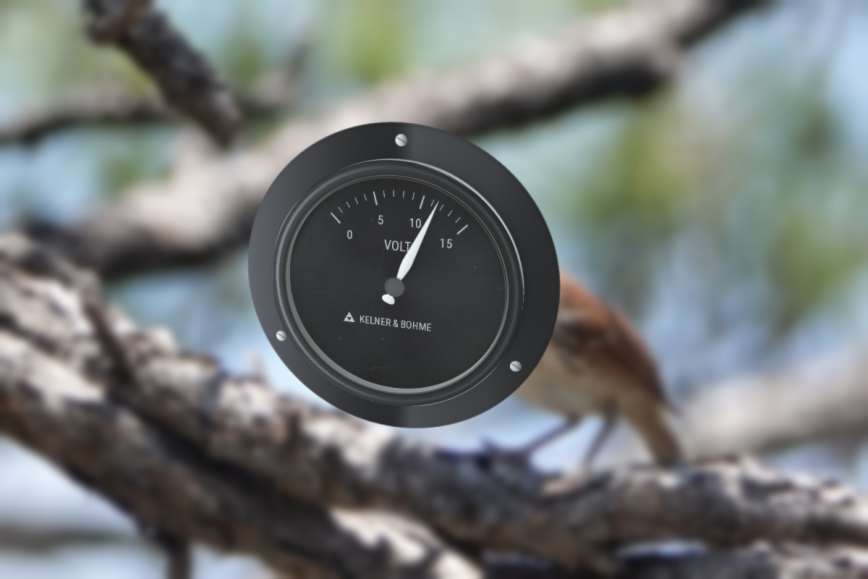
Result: 11.5 (V)
